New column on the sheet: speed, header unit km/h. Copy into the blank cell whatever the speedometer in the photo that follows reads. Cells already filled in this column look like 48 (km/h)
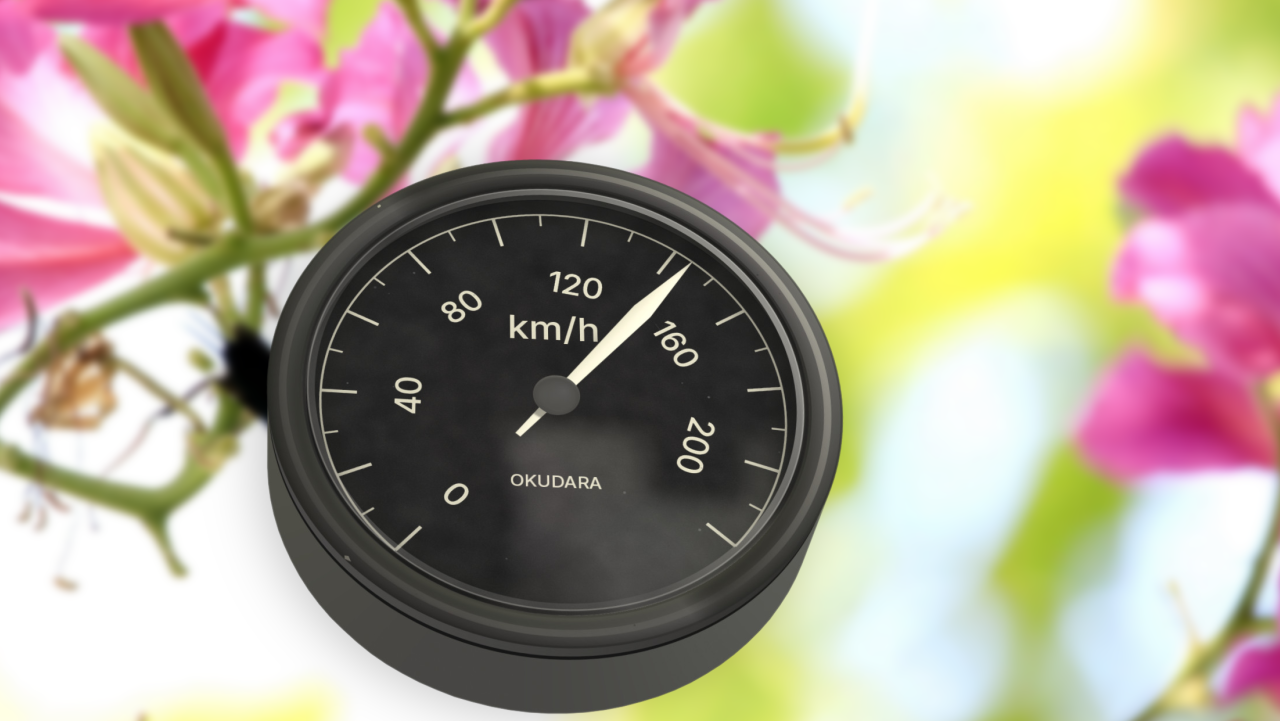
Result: 145 (km/h)
